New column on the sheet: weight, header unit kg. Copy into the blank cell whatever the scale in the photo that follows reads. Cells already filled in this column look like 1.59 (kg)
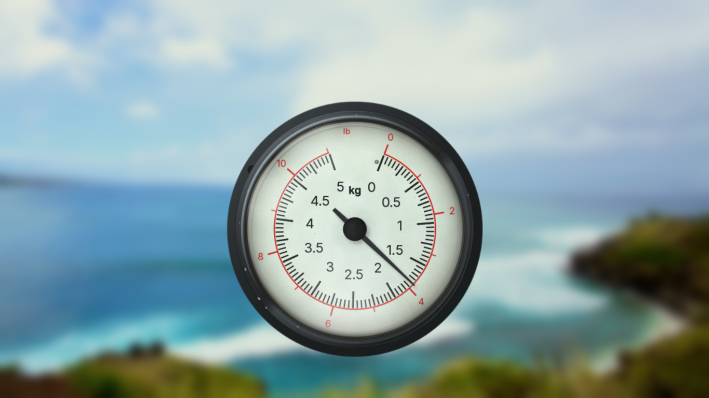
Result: 1.75 (kg)
